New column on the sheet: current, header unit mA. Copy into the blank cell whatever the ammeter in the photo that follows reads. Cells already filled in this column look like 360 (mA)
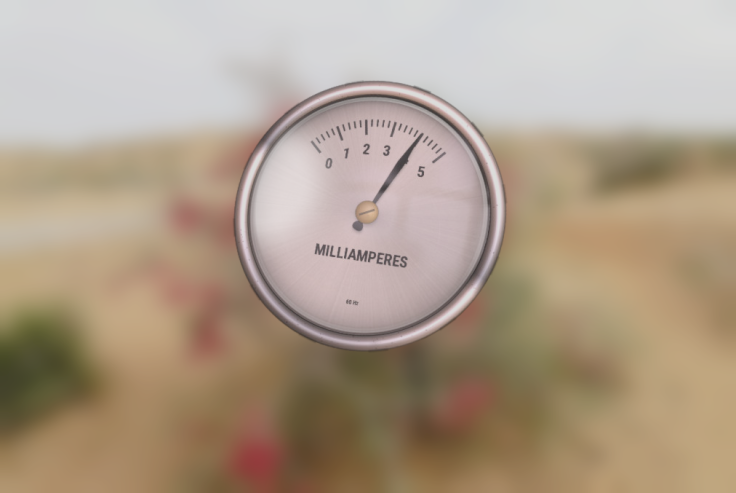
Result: 4 (mA)
